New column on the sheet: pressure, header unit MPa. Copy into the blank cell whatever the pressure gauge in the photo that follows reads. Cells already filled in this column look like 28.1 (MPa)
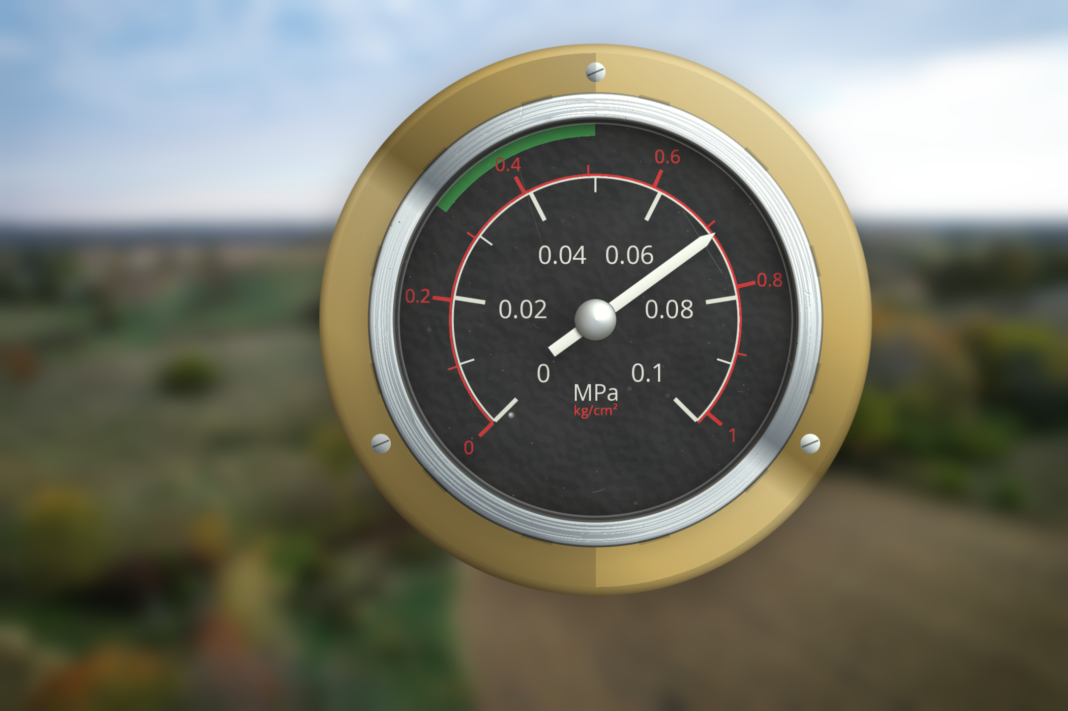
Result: 0.07 (MPa)
